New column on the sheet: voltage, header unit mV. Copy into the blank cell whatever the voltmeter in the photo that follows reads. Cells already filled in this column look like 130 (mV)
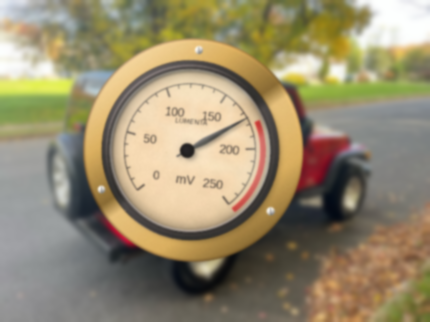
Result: 175 (mV)
